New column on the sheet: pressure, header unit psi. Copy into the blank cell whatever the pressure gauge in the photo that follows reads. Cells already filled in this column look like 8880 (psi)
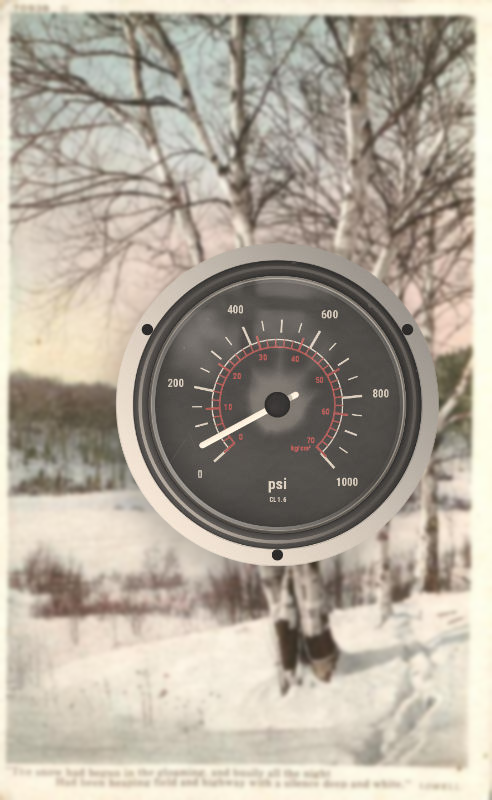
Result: 50 (psi)
